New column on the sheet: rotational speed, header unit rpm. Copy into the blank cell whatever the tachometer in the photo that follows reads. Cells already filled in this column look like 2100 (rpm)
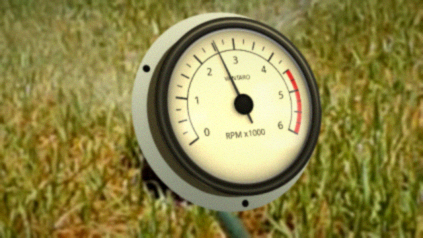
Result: 2500 (rpm)
